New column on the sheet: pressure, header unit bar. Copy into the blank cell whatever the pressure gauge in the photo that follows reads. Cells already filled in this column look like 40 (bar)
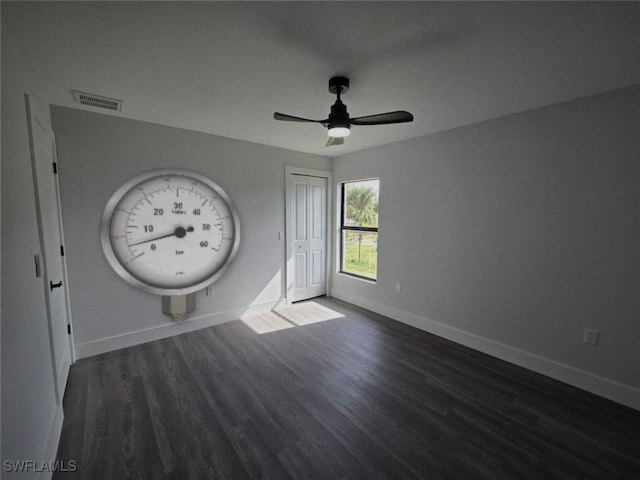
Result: 4 (bar)
